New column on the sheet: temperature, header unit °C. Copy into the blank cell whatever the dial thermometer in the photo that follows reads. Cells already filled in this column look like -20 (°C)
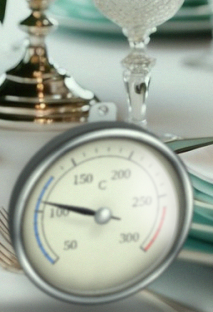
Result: 110 (°C)
